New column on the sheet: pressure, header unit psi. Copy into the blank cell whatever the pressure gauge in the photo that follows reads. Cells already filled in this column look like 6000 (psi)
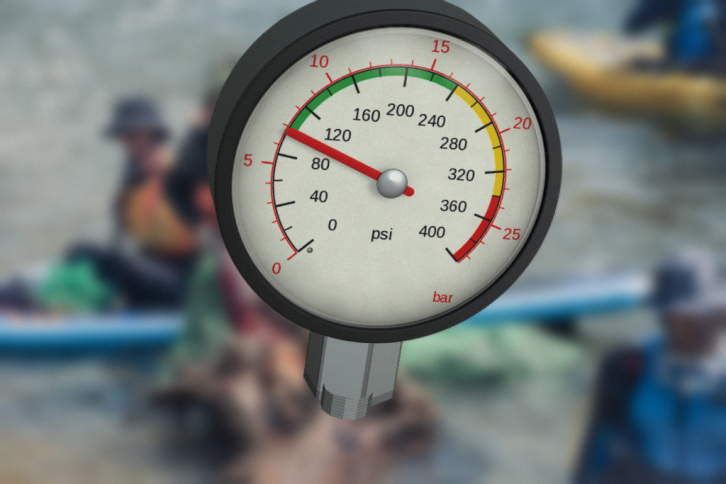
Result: 100 (psi)
